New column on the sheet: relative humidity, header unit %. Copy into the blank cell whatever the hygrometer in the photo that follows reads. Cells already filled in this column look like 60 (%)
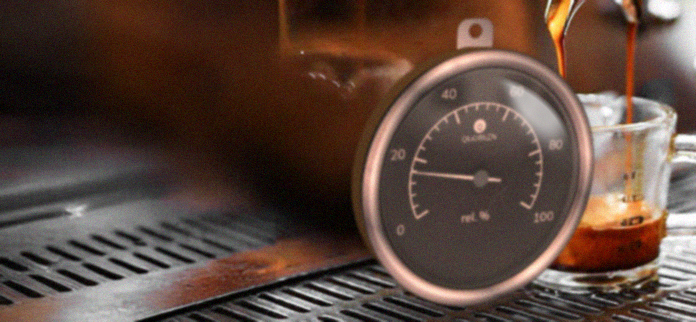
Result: 16 (%)
